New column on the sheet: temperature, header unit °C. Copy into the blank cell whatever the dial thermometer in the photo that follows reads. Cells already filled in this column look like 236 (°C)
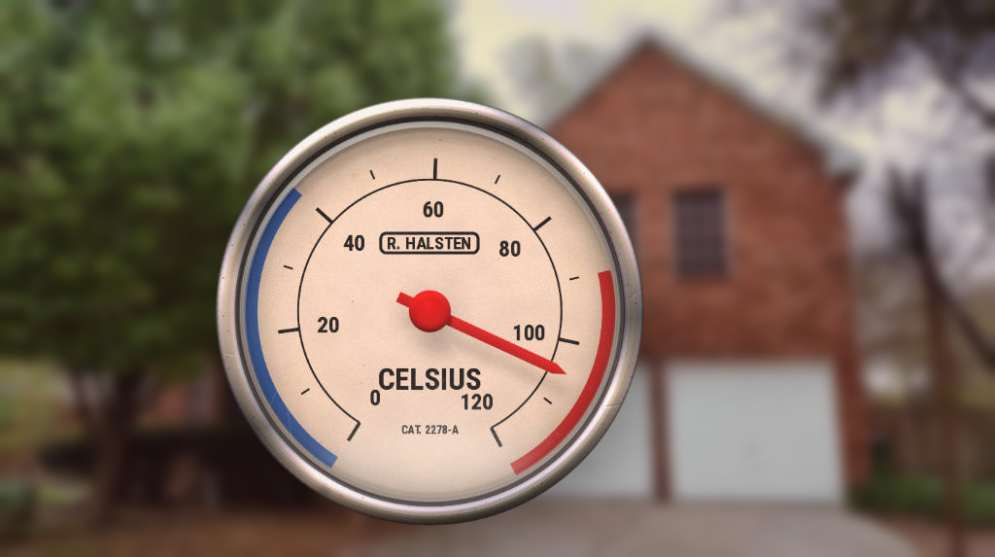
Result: 105 (°C)
